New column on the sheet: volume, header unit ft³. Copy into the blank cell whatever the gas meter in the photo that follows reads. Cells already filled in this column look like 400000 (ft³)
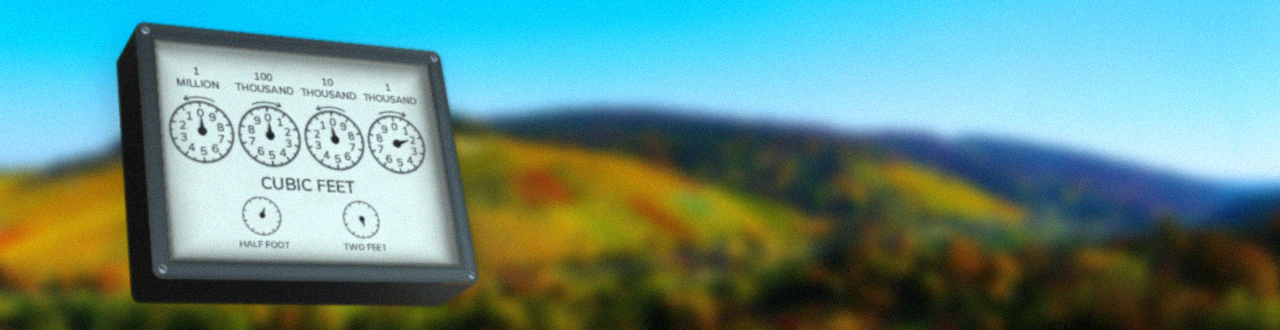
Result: 200 (ft³)
